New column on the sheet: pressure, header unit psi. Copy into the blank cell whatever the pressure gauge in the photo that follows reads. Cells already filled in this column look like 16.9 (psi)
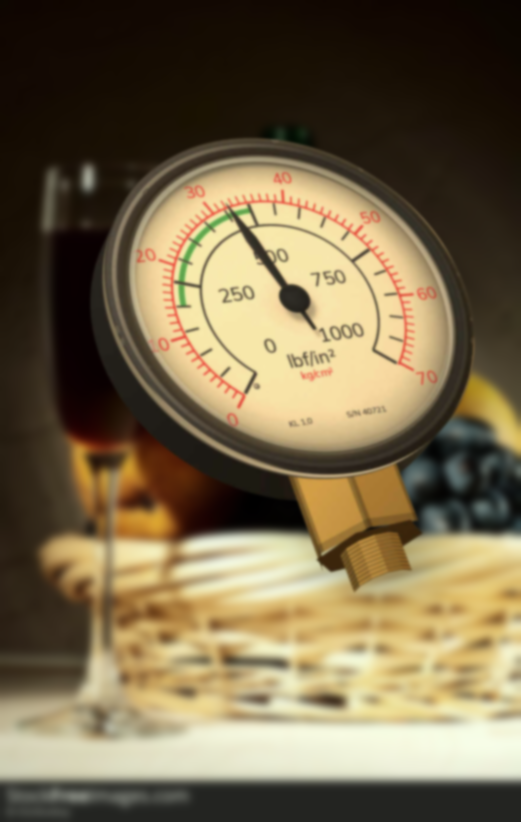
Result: 450 (psi)
